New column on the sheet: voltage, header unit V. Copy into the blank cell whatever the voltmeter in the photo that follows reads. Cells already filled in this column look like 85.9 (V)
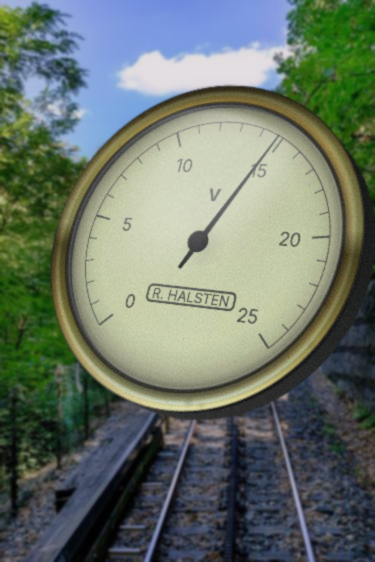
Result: 15 (V)
